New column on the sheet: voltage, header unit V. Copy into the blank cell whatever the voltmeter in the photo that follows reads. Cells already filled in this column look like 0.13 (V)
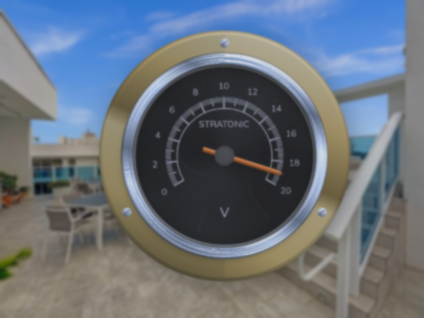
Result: 19 (V)
